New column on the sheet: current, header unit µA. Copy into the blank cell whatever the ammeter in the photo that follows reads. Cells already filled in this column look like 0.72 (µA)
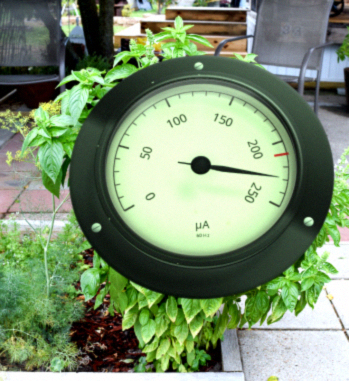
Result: 230 (µA)
